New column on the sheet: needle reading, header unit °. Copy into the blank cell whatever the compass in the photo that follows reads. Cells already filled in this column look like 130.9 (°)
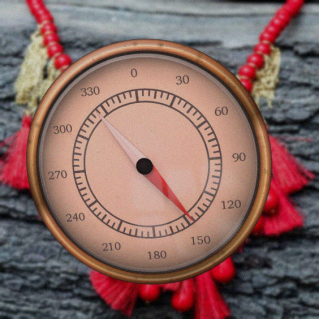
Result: 145 (°)
